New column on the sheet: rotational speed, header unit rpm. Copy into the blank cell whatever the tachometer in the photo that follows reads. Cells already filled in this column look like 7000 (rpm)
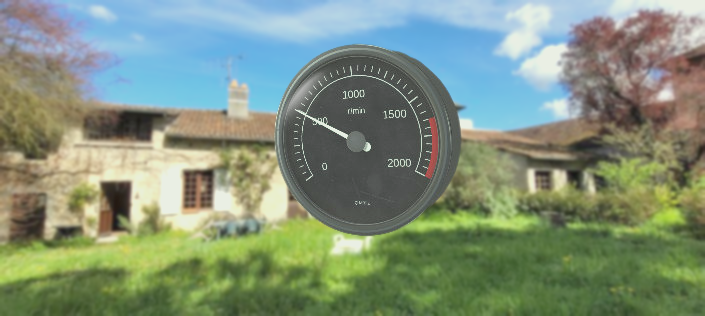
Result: 500 (rpm)
